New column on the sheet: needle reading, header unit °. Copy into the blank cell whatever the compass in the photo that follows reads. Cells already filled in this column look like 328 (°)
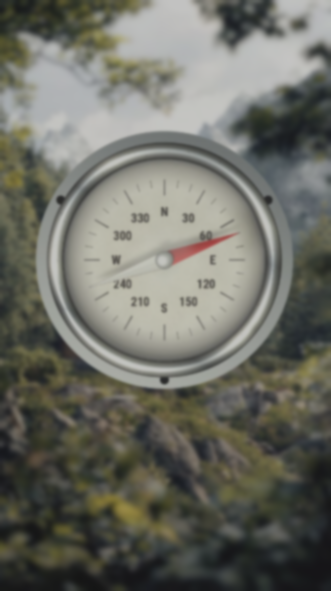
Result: 70 (°)
